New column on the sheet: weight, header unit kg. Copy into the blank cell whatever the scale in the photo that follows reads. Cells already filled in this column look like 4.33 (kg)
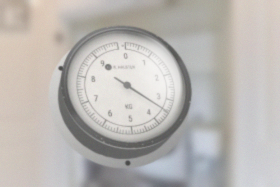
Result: 3.5 (kg)
